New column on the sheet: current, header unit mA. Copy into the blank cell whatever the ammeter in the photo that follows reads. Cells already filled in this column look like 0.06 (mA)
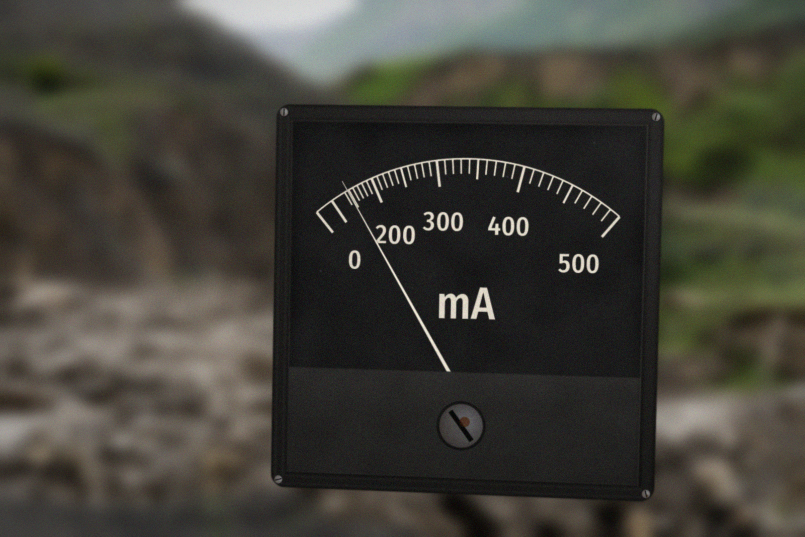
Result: 150 (mA)
